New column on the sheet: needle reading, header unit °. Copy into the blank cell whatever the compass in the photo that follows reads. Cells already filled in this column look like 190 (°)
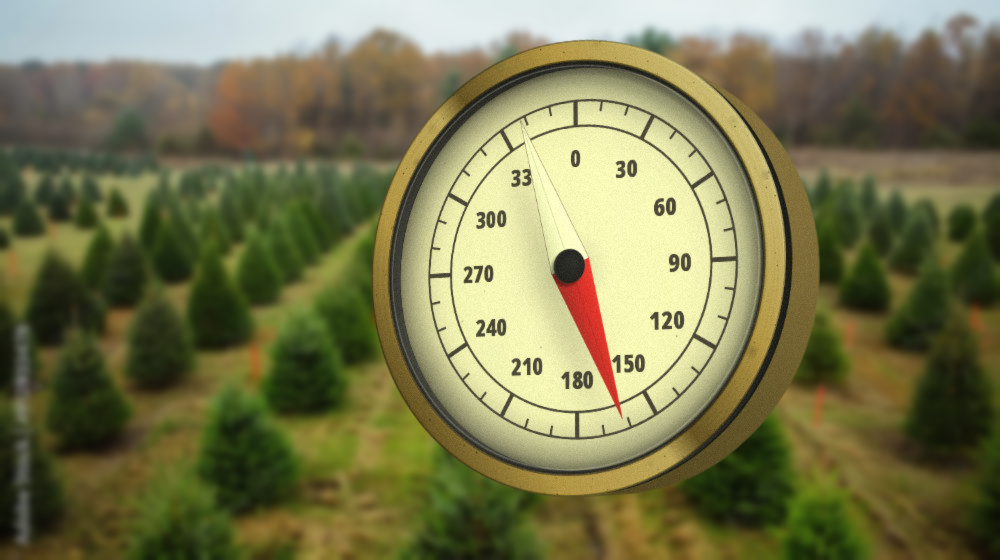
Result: 160 (°)
